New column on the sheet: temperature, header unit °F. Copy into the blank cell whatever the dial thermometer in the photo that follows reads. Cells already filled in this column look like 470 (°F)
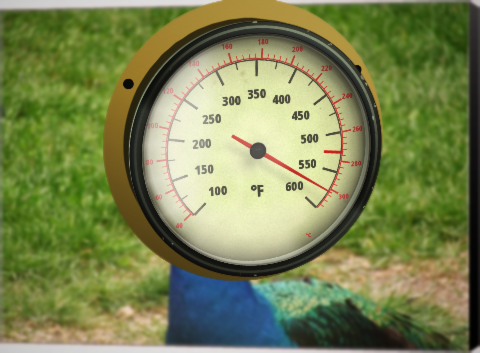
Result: 575 (°F)
